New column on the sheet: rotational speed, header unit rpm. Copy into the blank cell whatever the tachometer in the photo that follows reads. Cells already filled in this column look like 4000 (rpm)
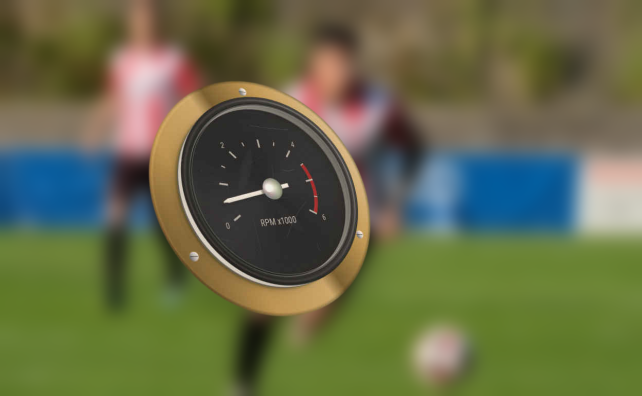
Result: 500 (rpm)
